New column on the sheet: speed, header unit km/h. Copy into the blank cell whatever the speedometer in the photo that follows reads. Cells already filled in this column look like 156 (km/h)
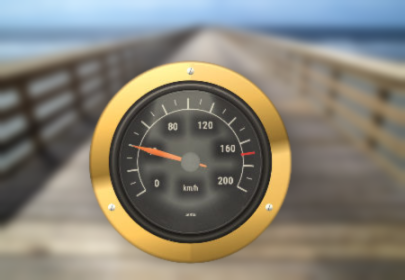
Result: 40 (km/h)
